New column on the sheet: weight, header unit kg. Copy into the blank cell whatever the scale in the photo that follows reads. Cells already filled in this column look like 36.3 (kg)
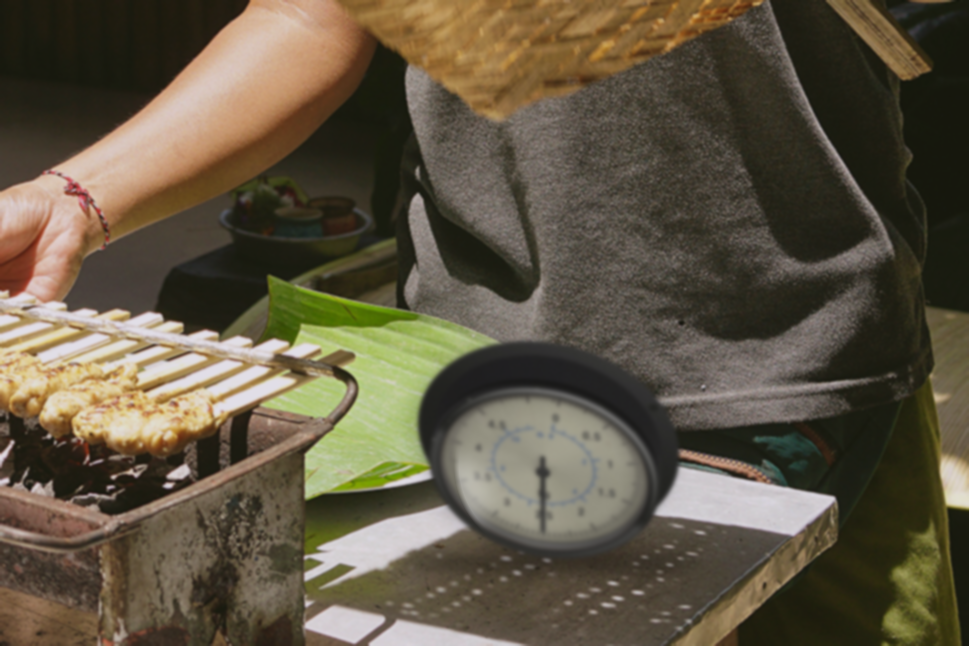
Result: 2.5 (kg)
